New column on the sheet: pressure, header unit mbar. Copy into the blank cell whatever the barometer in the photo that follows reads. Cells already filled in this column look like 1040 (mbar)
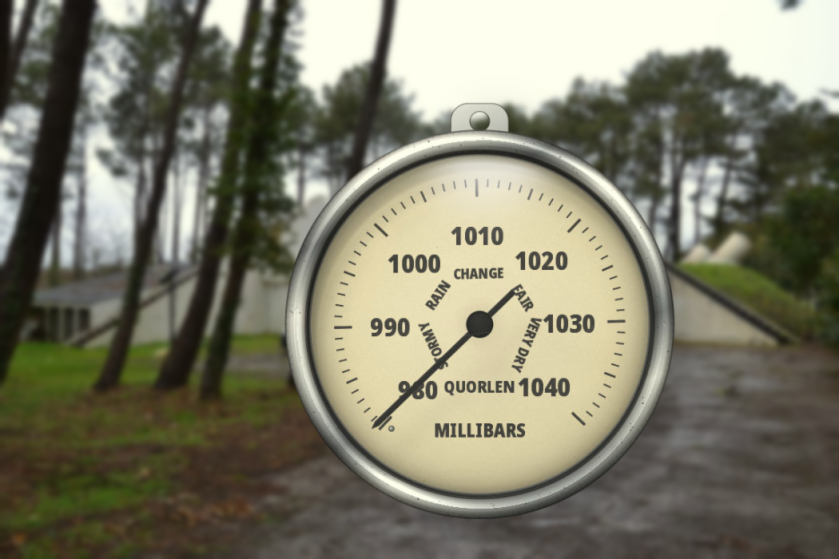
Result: 980.5 (mbar)
